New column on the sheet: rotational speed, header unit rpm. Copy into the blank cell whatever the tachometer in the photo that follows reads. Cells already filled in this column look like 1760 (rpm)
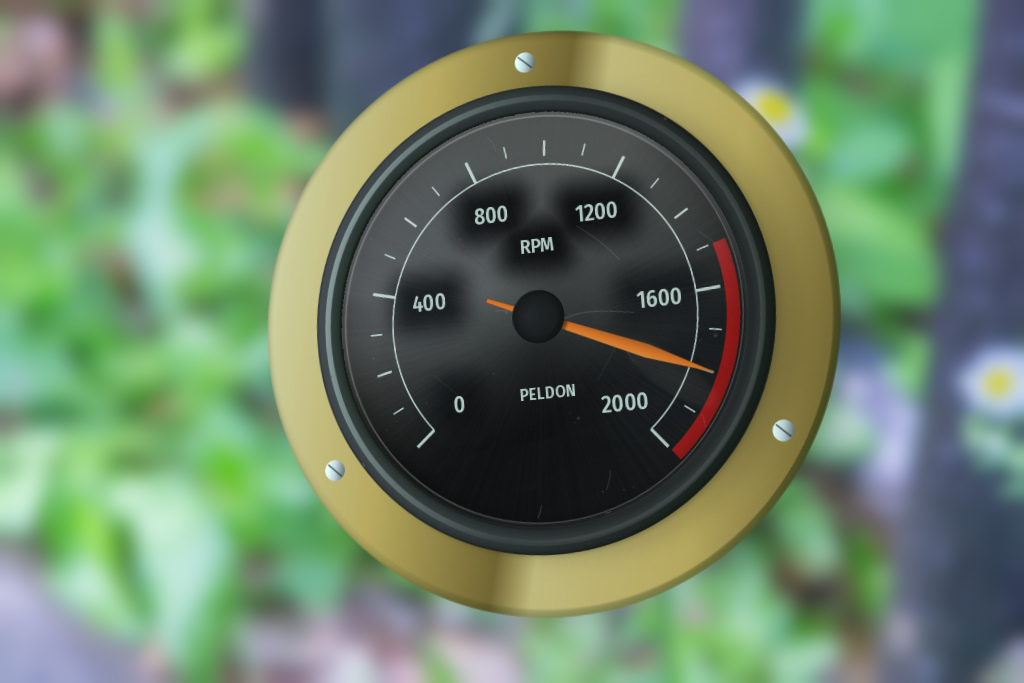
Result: 1800 (rpm)
